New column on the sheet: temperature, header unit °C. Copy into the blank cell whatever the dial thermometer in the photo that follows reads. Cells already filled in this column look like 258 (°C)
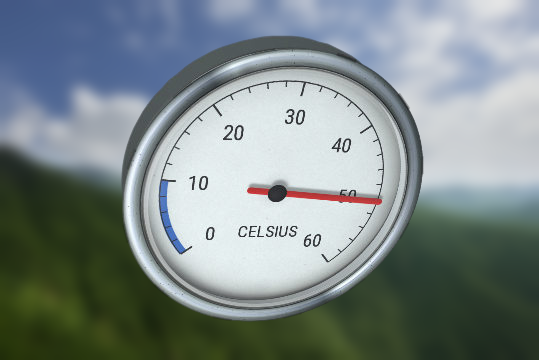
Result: 50 (°C)
